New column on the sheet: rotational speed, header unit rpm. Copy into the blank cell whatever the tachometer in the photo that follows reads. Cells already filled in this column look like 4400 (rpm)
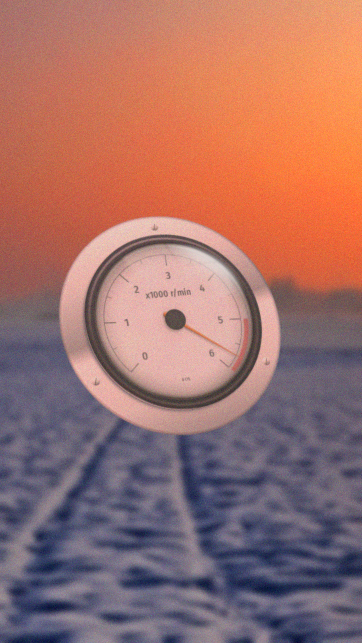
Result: 5750 (rpm)
